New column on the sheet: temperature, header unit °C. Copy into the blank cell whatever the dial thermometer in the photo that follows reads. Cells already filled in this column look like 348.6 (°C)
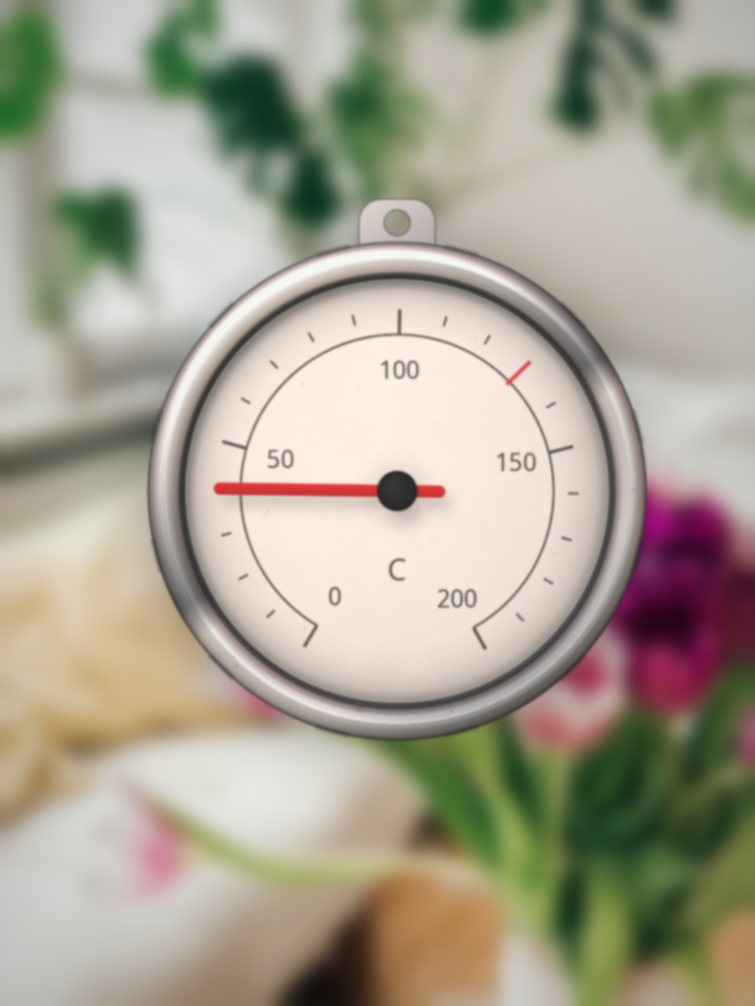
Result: 40 (°C)
